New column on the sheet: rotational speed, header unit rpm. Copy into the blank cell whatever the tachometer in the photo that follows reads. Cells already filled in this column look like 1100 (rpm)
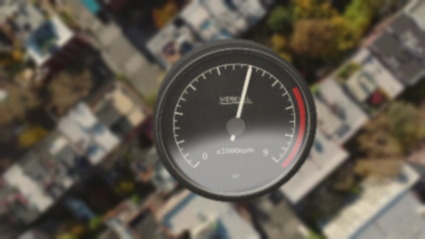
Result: 5000 (rpm)
